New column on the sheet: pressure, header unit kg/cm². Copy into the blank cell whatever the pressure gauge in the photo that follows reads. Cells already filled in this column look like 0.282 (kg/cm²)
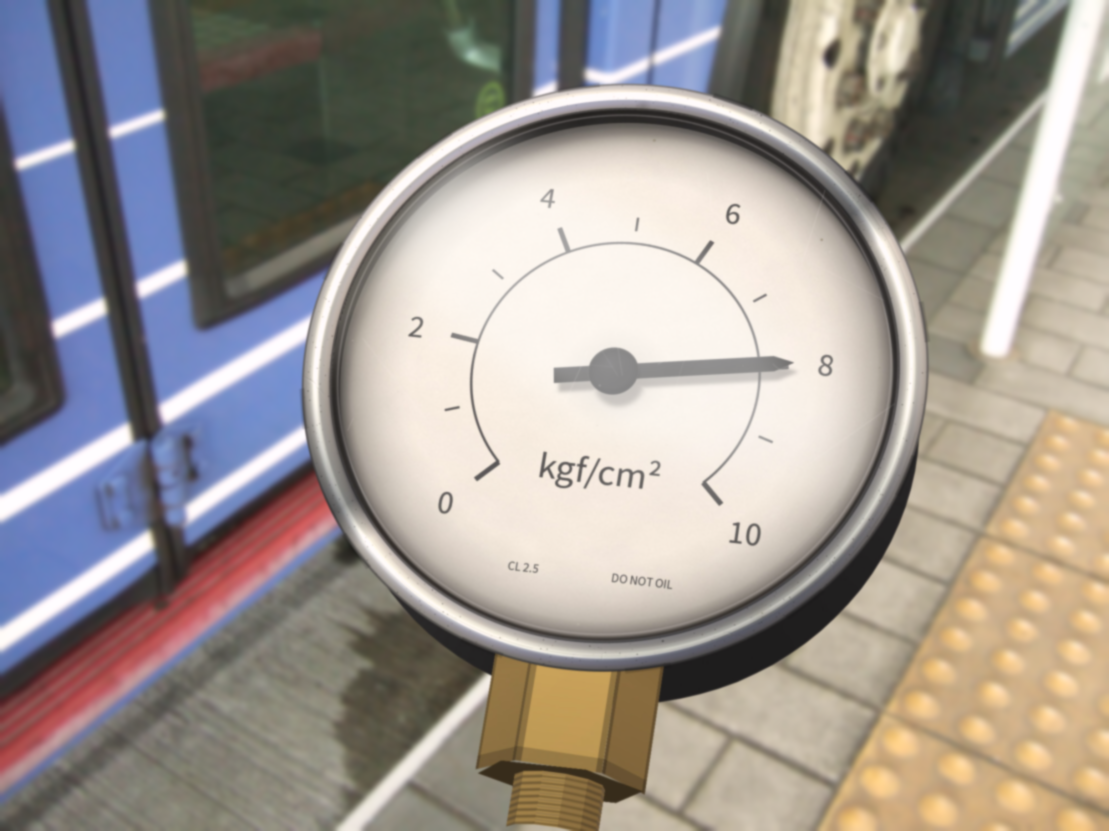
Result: 8 (kg/cm²)
